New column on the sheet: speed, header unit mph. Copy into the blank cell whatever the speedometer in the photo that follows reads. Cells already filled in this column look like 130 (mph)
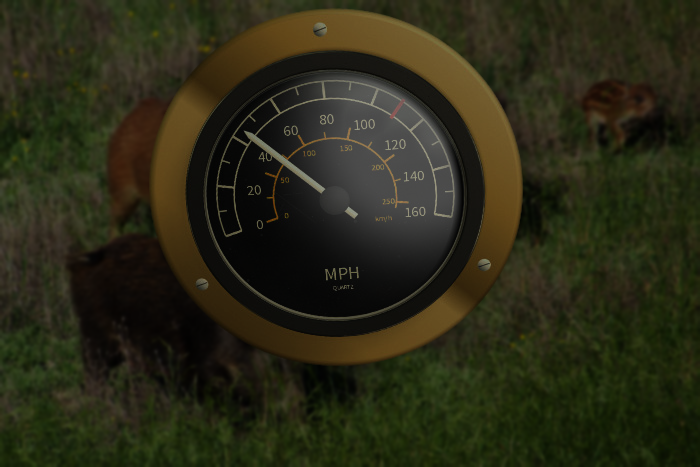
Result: 45 (mph)
